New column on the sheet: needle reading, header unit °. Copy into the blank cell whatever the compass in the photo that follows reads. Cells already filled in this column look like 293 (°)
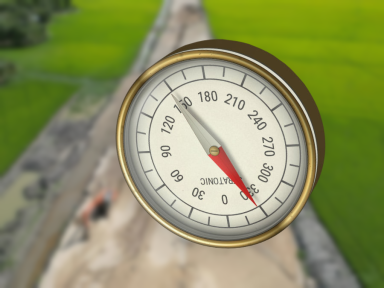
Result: 330 (°)
